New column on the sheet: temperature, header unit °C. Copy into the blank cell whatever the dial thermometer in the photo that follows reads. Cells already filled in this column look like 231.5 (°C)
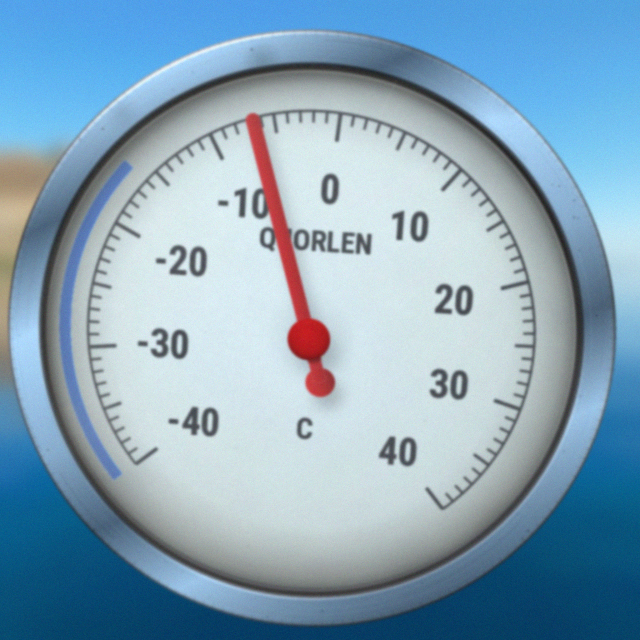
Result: -6.5 (°C)
